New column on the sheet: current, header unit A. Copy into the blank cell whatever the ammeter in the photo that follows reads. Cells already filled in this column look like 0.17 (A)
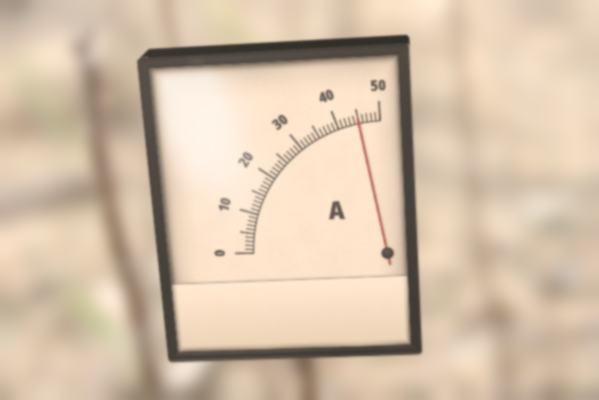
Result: 45 (A)
